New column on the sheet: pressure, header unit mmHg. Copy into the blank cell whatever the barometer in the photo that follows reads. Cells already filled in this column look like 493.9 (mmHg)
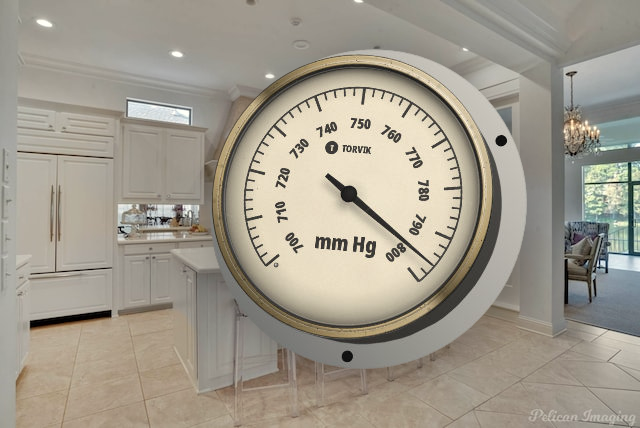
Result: 796 (mmHg)
